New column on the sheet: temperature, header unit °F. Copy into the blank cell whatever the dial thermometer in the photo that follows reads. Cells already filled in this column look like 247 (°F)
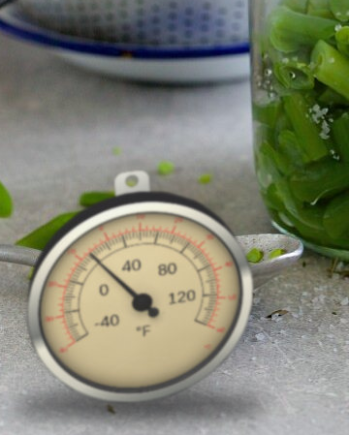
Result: 20 (°F)
